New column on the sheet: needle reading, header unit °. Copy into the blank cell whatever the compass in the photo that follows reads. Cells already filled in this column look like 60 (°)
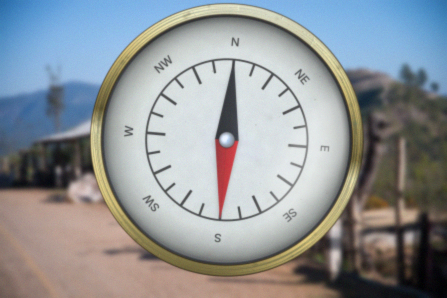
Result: 180 (°)
